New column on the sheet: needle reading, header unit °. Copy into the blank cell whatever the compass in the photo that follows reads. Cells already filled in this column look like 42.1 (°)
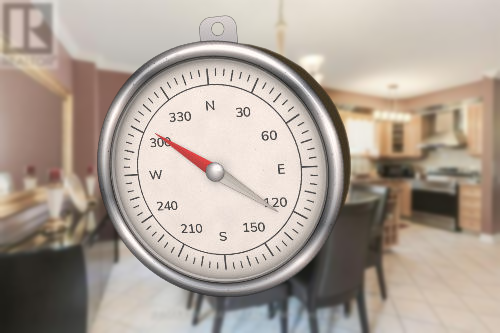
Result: 305 (°)
